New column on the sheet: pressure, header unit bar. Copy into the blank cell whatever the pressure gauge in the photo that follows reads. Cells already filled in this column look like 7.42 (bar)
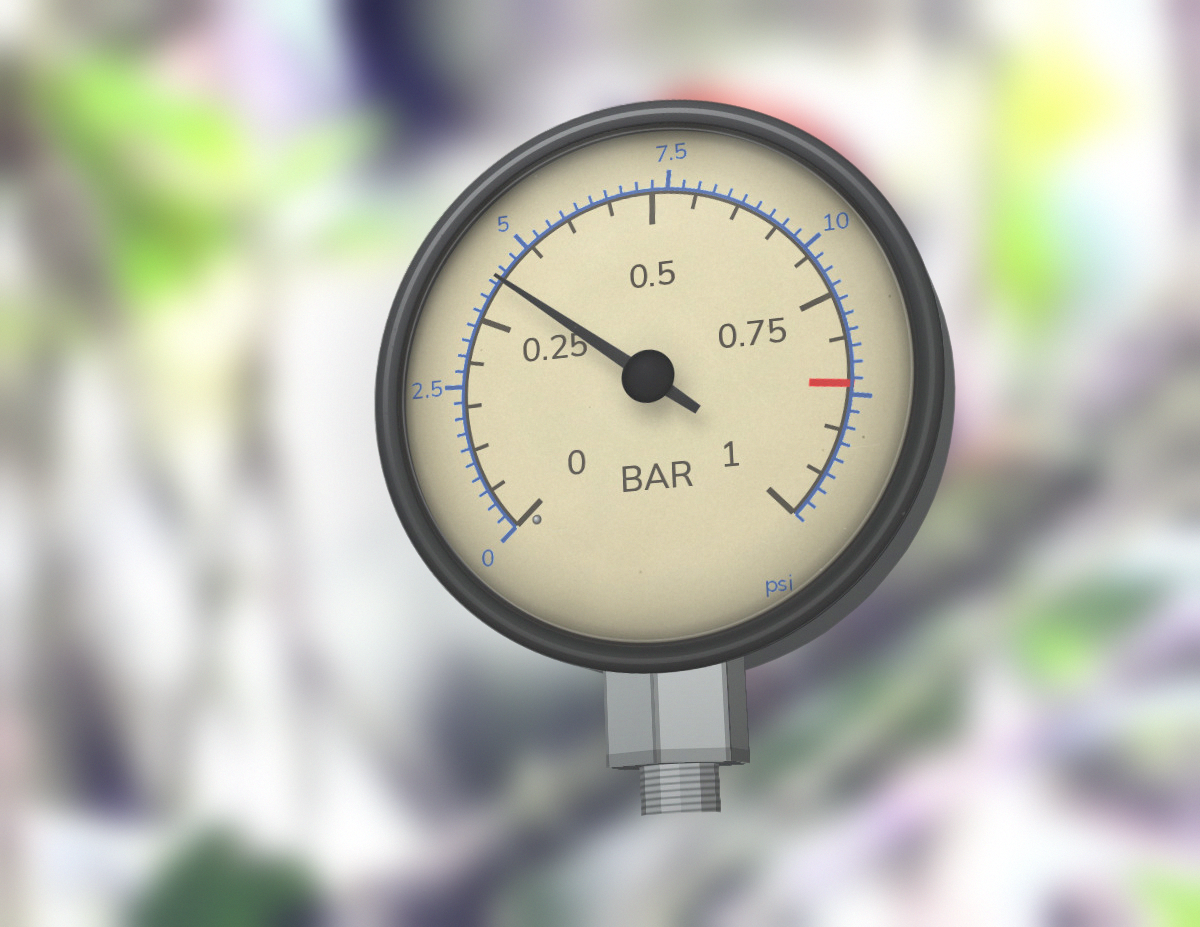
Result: 0.3 (bar)
